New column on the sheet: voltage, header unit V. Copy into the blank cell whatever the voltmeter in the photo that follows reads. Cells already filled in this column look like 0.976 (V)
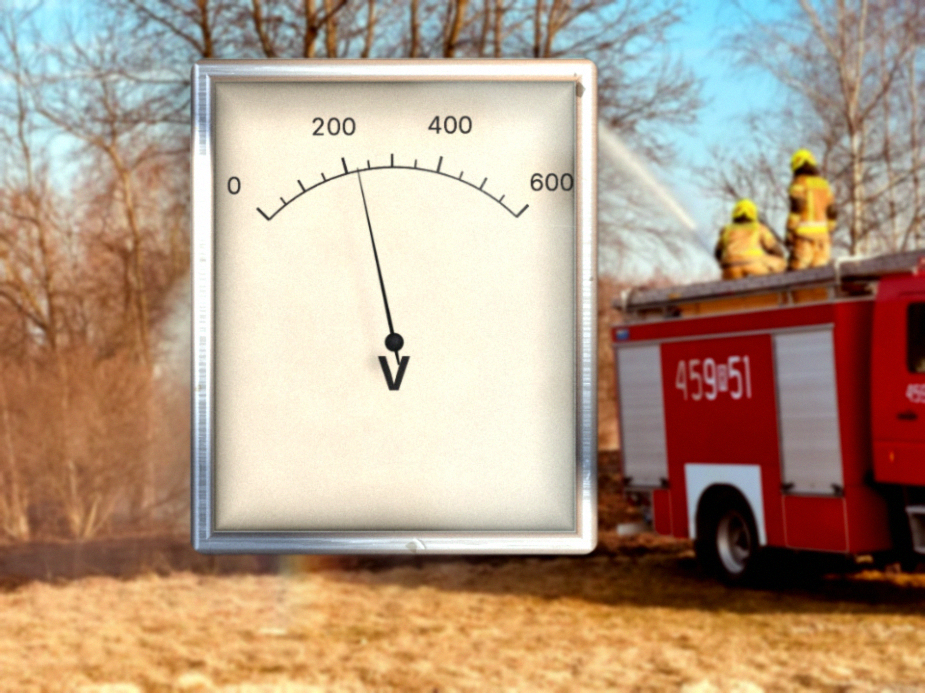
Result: 225 (V)
